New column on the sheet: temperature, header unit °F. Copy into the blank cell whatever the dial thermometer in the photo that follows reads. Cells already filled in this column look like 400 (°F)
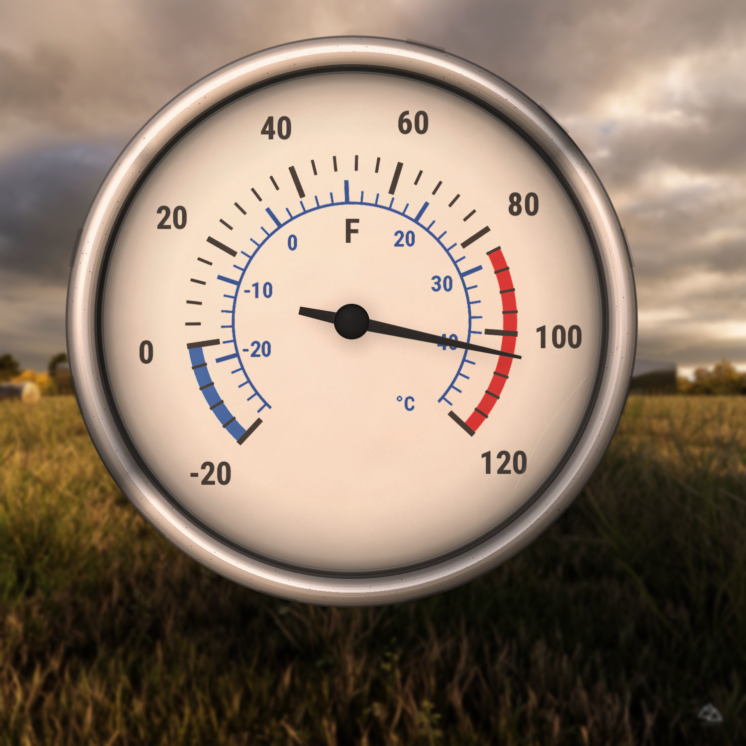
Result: 104 (°F)
